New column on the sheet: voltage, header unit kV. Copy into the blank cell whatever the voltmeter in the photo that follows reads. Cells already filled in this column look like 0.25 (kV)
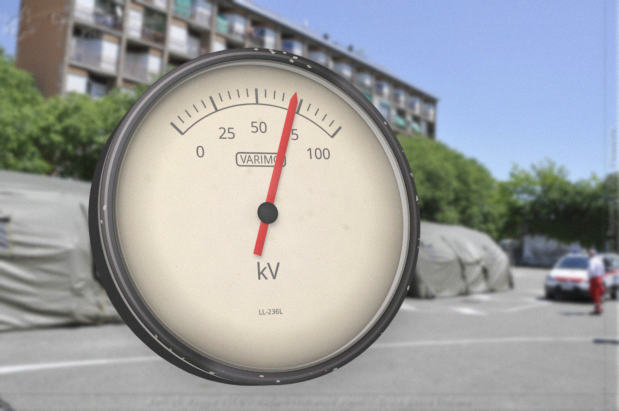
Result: 70 (kV)
